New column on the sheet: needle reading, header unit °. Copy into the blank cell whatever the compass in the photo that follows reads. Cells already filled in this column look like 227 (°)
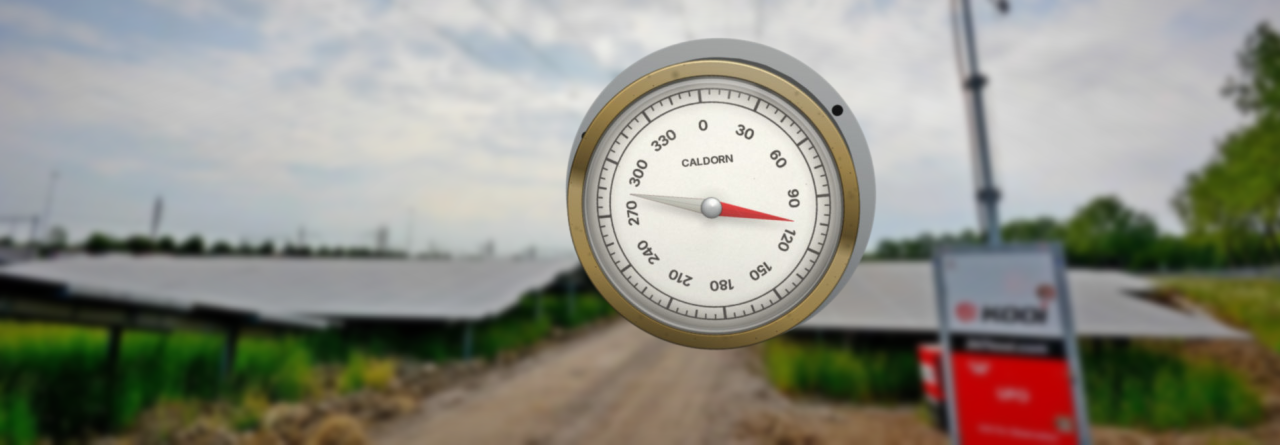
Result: 105 (°)
